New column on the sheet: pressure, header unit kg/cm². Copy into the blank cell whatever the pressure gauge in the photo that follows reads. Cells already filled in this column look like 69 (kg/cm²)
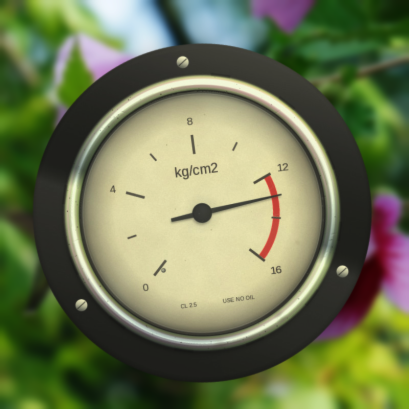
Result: 13 (kg/cm²)
